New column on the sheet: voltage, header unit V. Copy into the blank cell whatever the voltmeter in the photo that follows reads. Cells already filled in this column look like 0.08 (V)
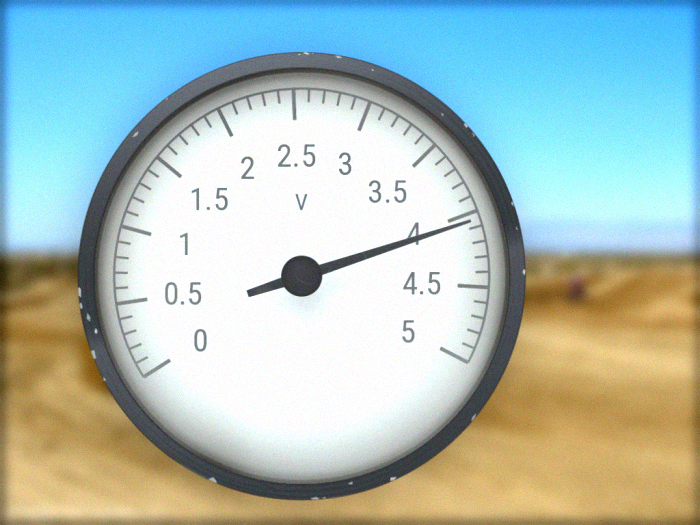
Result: 4.05 (V)
